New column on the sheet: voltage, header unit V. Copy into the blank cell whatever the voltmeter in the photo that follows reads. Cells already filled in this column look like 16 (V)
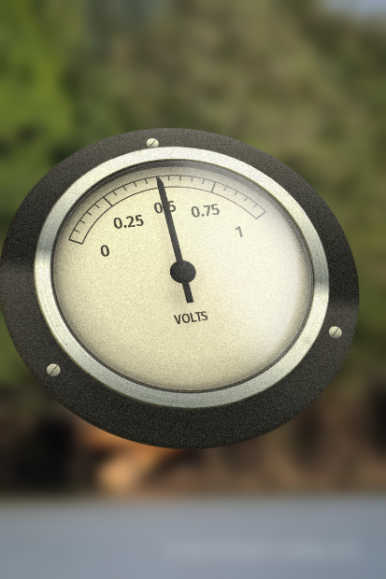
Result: 0.5 (V)
